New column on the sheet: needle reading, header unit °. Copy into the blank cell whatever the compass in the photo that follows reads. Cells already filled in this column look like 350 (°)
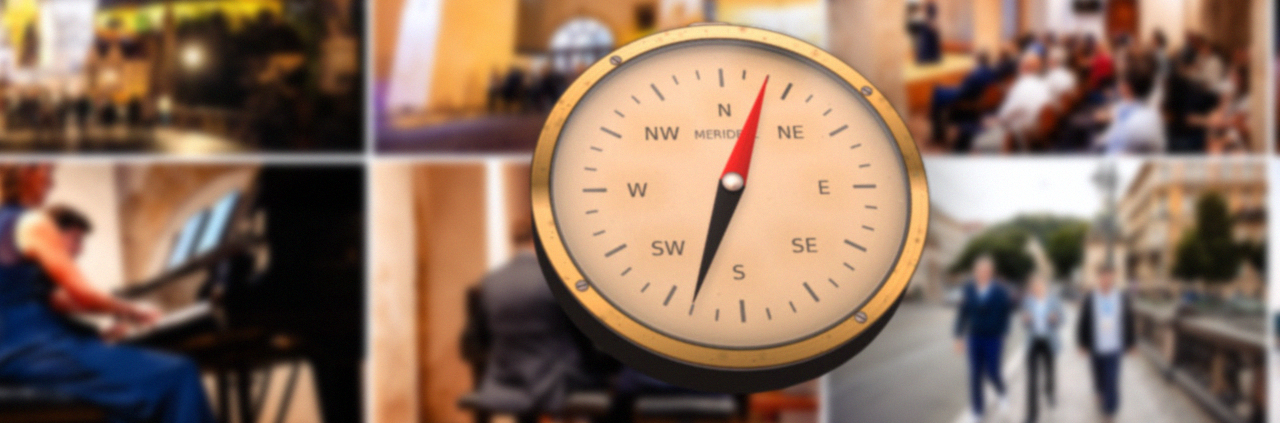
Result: 20 (°)
